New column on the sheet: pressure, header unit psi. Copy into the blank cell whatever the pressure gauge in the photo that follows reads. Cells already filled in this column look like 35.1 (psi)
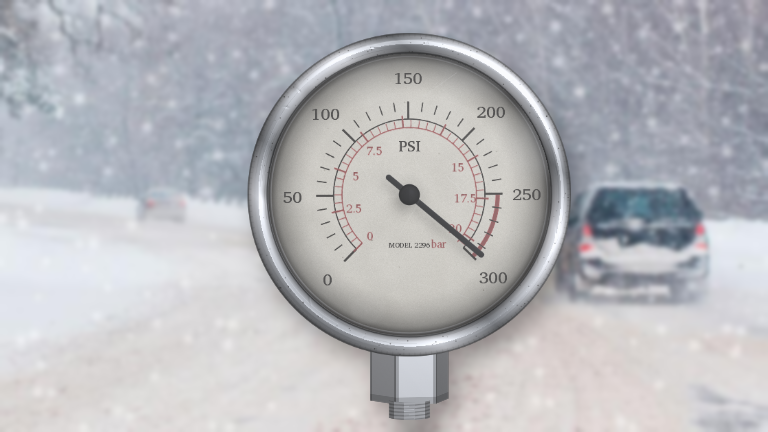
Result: 295 (psi)
